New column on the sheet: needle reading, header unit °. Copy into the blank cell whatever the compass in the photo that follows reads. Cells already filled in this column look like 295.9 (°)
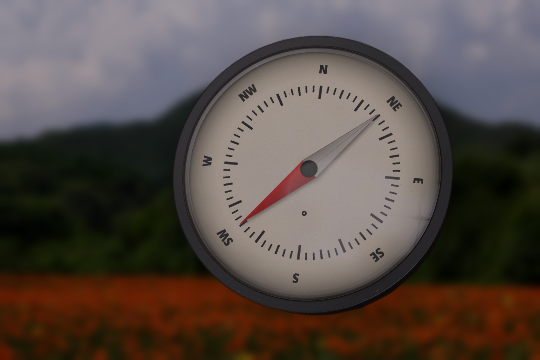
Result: 225 (°)
